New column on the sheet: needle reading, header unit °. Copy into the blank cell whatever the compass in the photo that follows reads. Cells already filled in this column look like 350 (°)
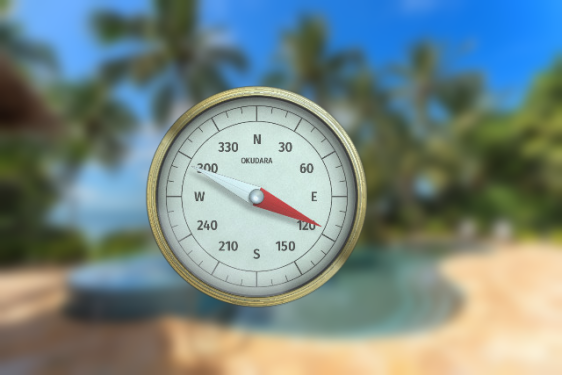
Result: 115 (°)
